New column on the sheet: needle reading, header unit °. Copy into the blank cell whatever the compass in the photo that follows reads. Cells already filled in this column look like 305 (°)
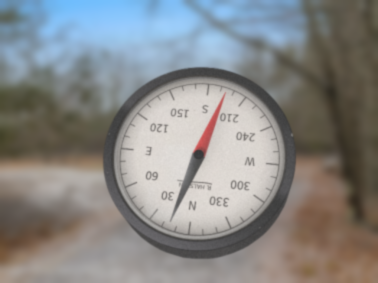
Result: 195 (°)
